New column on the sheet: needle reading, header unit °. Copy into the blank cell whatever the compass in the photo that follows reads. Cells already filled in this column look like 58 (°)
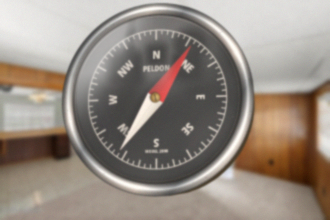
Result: 35 (°)
